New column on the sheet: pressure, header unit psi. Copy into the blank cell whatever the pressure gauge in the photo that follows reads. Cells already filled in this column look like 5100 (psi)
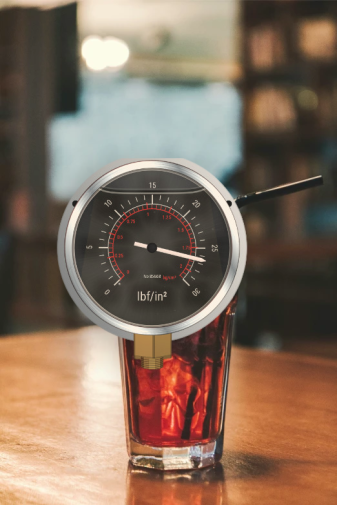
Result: 26.5 (psi)
